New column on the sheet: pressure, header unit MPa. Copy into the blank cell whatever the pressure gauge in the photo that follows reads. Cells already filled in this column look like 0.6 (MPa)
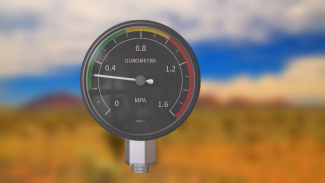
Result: 0.3 (MPa)
